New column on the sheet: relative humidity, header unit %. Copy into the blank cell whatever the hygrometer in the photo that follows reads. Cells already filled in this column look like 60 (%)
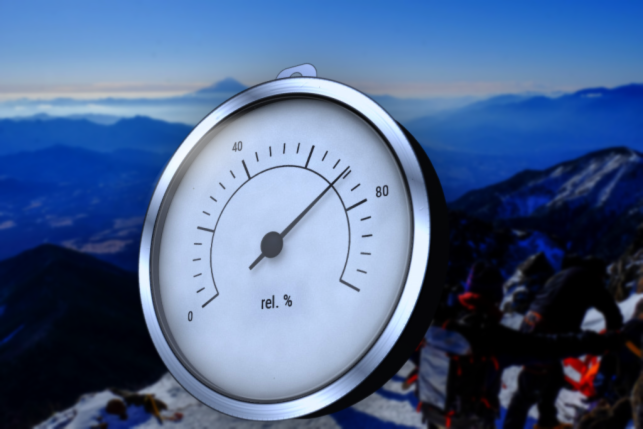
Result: 72 (%)
